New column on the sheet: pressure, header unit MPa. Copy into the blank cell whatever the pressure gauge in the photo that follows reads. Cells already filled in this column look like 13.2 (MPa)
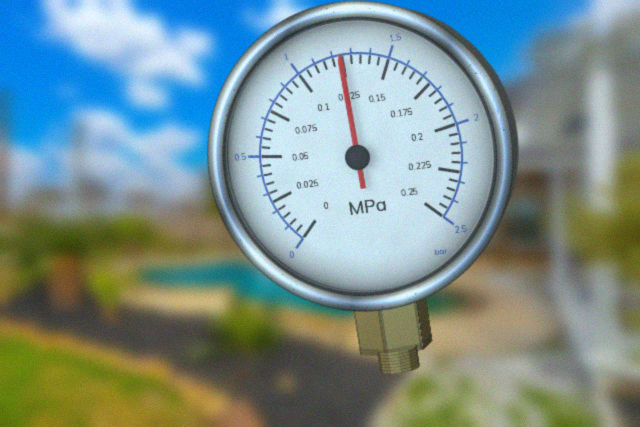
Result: 0.125 (MPa)
